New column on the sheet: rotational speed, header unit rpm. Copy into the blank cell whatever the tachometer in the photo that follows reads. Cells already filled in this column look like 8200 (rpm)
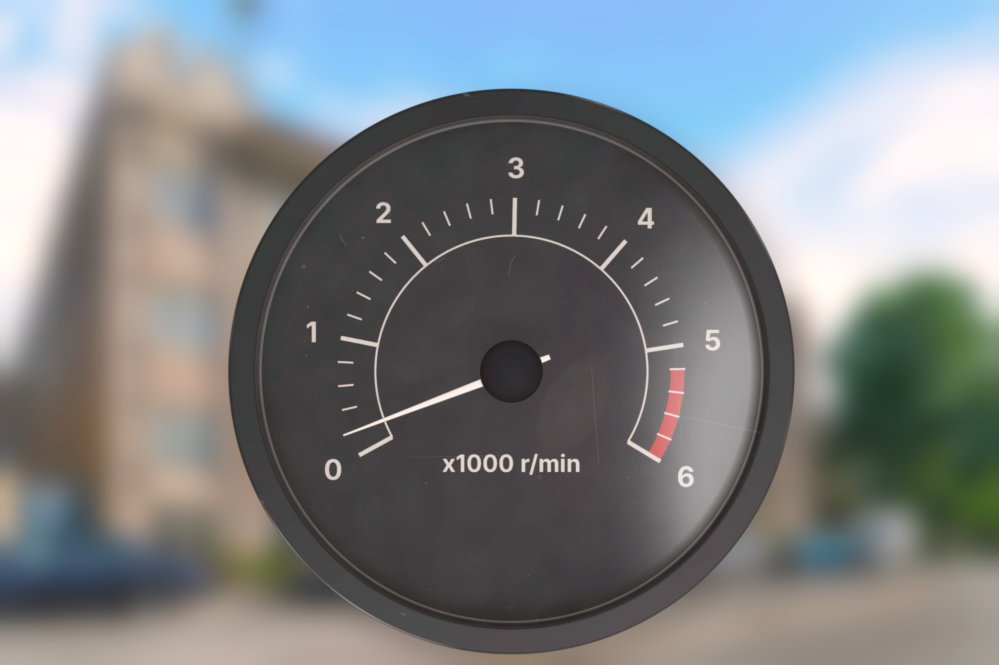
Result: 200 (rpm)
